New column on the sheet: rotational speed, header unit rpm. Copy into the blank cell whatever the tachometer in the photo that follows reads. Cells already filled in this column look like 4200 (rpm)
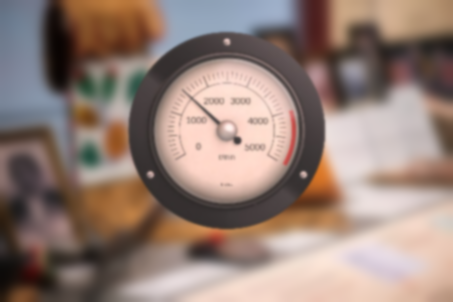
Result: 1500 (rpm)
